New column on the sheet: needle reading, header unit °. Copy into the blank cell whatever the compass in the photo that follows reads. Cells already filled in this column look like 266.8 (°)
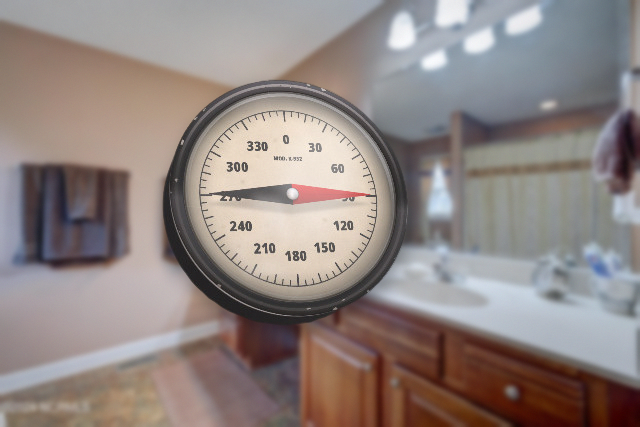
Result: 90 (°)
